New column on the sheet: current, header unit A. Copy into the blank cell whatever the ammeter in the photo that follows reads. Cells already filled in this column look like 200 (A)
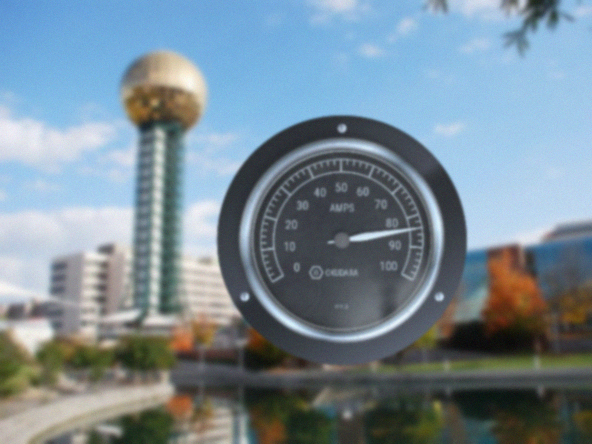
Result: 84 (A)
